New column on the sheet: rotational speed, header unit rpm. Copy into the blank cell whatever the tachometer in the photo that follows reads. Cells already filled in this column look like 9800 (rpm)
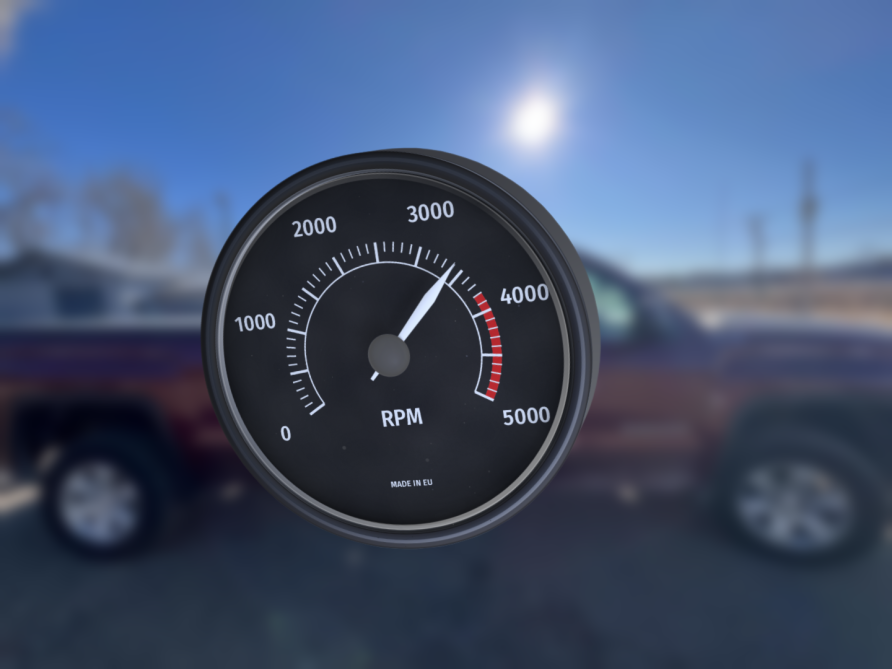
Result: 3400 (rpm)
